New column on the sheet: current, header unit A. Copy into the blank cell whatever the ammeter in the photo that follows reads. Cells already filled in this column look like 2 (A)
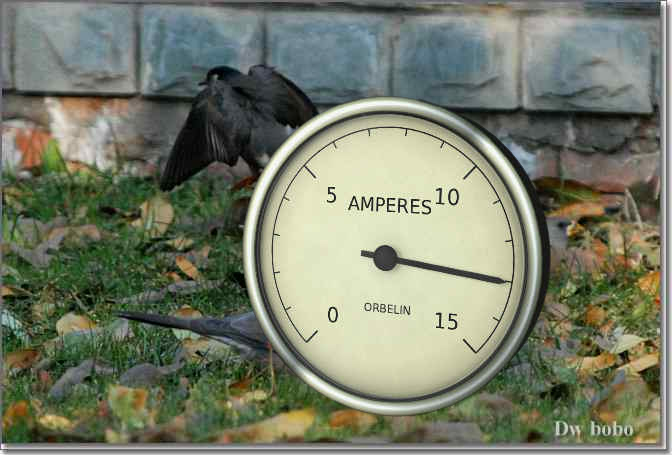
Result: 13 (A)
